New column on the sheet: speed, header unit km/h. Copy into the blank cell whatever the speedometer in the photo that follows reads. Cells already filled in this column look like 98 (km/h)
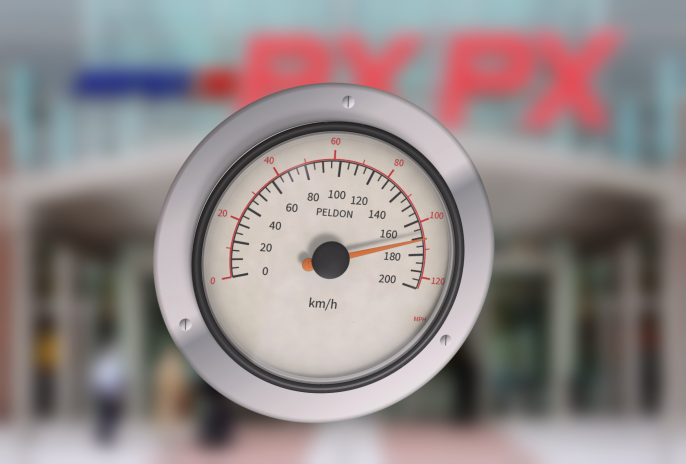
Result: 170 (km/h)
